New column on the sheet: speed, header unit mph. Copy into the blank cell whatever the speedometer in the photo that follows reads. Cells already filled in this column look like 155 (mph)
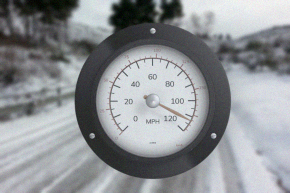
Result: 112.5 (mph)
